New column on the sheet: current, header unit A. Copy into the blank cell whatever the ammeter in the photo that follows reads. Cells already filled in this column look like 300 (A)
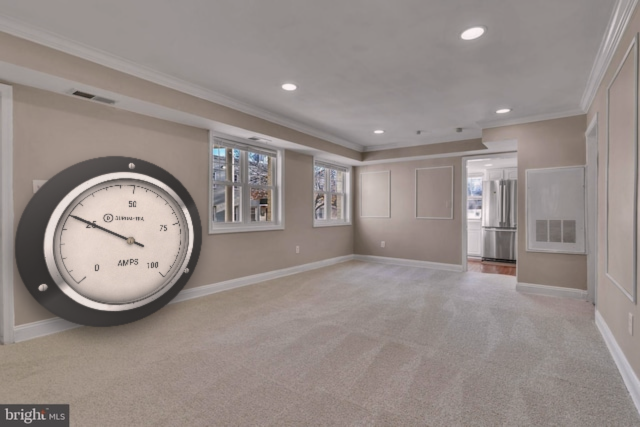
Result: 25 (A)
